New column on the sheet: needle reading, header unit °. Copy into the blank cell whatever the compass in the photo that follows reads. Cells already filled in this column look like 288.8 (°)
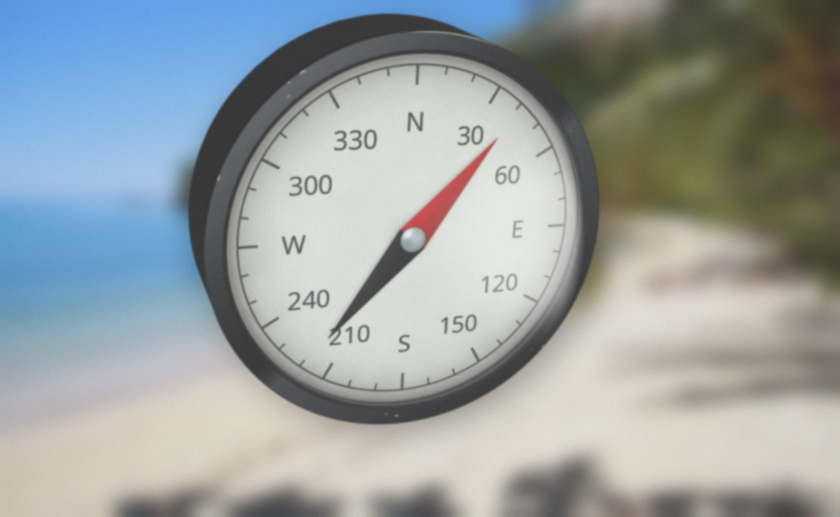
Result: 40 (°)
